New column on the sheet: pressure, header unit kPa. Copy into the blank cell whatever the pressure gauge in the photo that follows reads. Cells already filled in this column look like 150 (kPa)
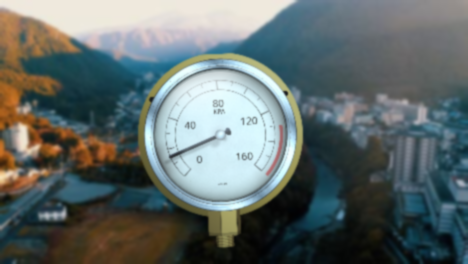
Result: 15 (kPa)
